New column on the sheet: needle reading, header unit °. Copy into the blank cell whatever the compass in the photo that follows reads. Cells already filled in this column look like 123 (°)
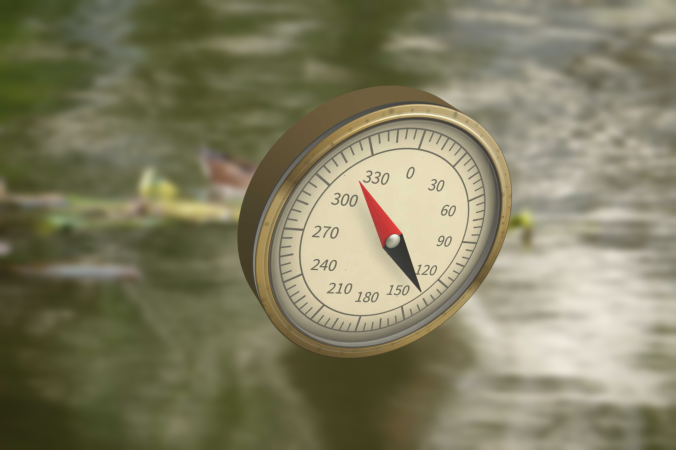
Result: 315 (°)
